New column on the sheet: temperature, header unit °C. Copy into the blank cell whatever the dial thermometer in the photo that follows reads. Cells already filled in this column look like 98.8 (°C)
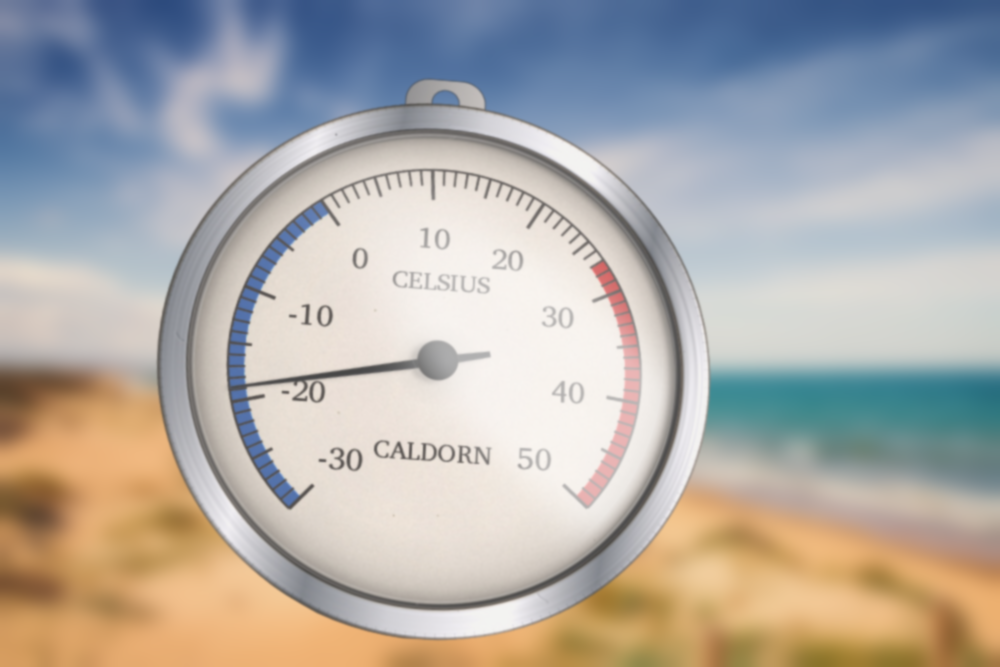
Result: -19 (°C)
